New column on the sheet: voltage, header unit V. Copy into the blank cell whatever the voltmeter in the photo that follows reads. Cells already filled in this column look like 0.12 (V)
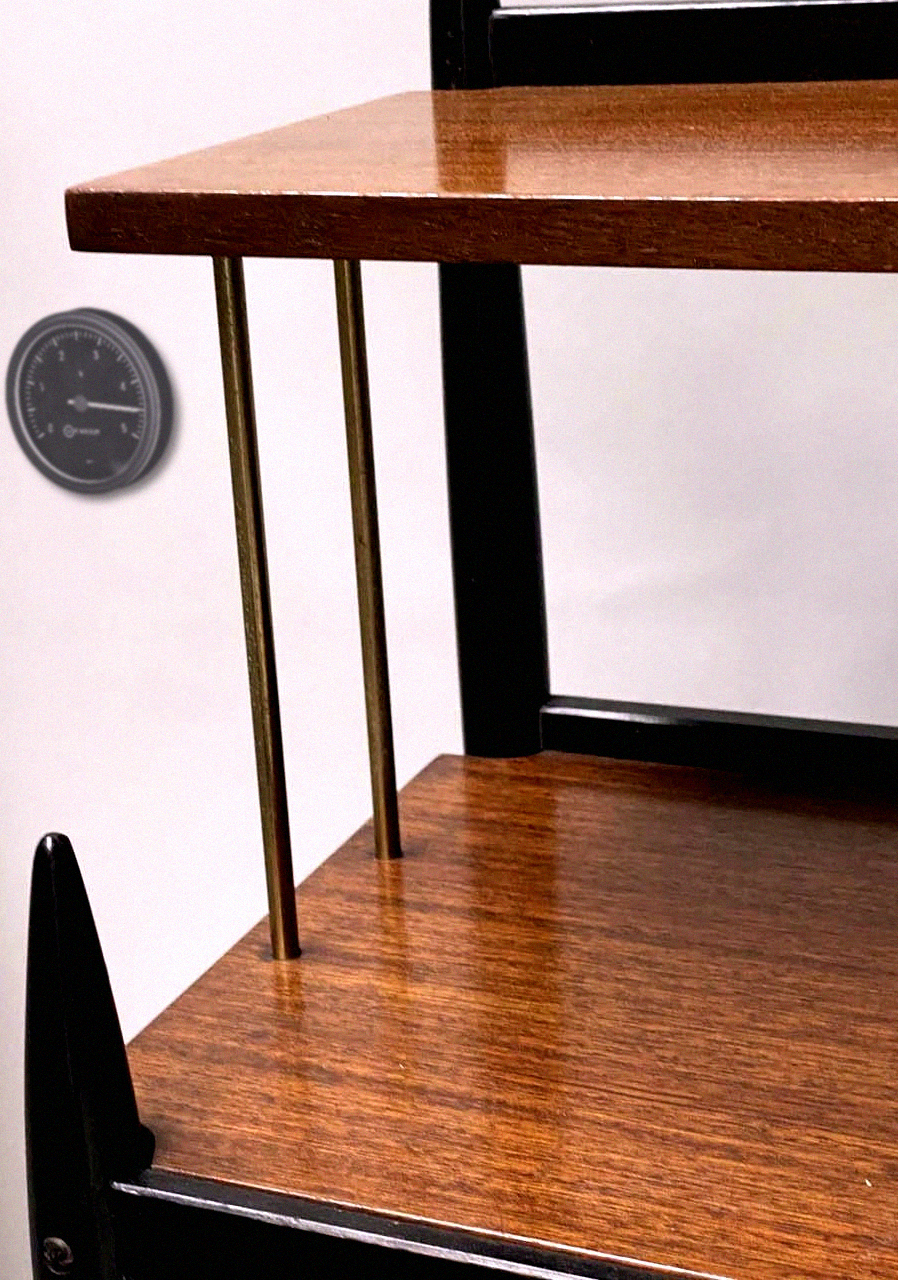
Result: 4.5 (V)
